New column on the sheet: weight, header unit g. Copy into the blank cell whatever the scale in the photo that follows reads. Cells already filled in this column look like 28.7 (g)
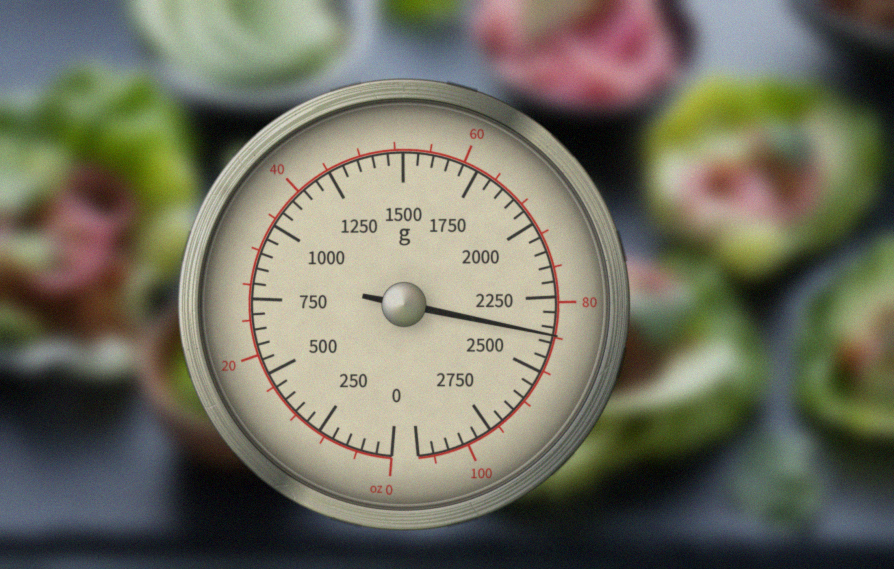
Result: 2375 (g)
